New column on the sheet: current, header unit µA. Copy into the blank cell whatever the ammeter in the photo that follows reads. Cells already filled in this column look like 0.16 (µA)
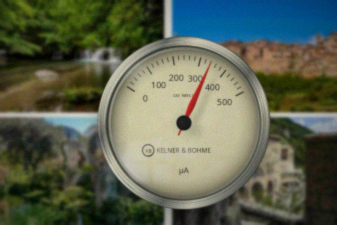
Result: 340 (µA)
